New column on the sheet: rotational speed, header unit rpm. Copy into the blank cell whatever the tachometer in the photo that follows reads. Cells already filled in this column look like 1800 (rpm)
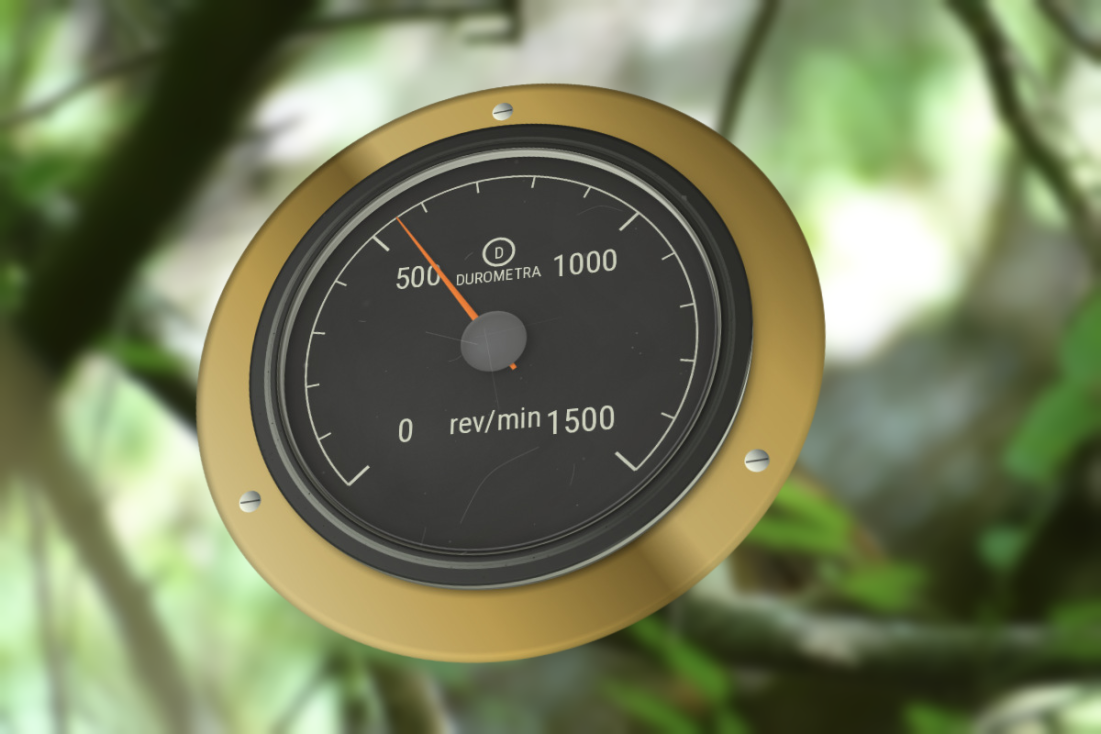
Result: 550 (rpm)
